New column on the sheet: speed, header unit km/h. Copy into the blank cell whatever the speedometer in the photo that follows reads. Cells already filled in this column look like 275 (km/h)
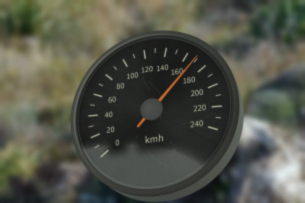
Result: 170 (km/h)
